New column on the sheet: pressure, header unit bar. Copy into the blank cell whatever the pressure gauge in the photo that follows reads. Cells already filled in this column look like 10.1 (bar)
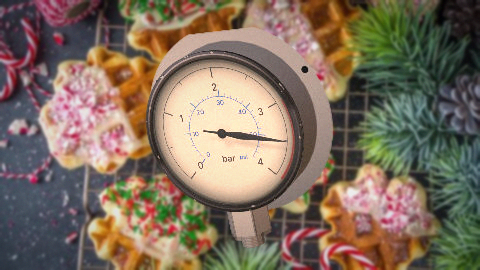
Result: 3.5 (bar)
